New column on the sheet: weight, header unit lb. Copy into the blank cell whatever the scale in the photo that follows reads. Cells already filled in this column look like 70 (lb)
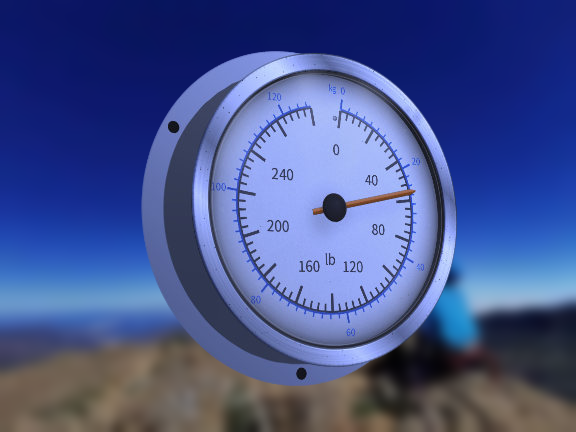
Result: 56 (lb)
